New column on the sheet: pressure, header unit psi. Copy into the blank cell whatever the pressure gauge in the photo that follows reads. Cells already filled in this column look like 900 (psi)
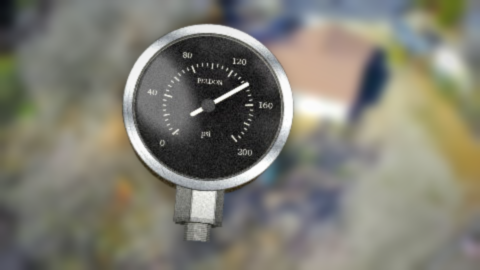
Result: 140 (psi)
